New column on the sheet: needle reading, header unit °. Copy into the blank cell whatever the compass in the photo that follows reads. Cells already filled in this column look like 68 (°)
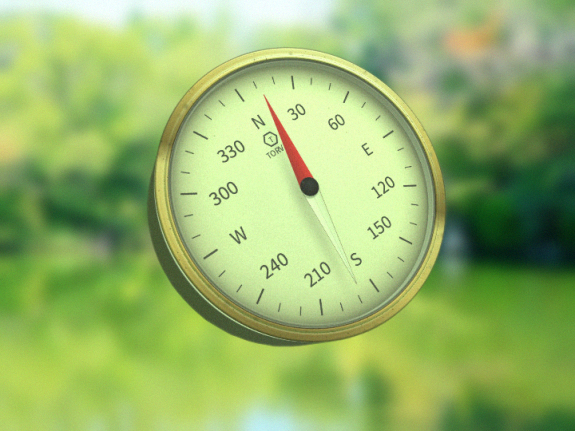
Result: 10 (°)
